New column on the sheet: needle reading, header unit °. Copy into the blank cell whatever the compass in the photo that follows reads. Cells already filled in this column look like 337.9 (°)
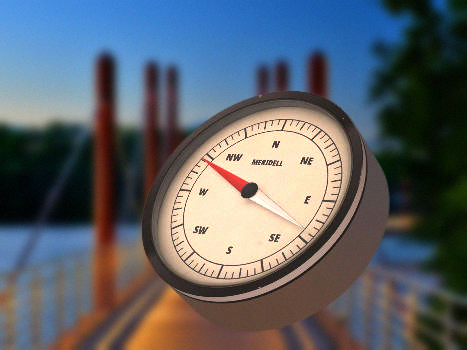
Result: 295 (°)
